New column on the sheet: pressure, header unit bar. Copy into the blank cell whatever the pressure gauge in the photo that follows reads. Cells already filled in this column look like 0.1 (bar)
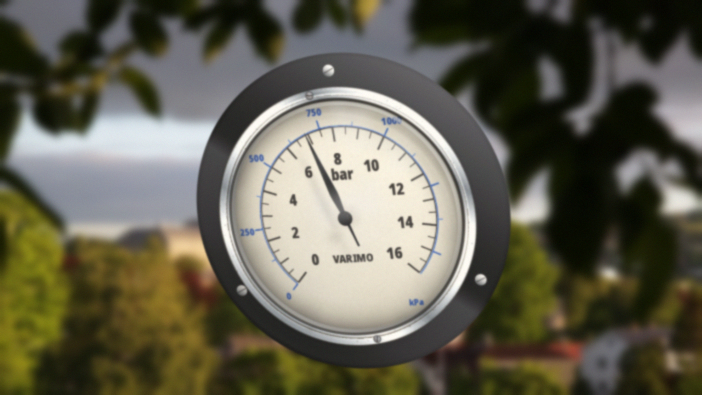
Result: 7 (bar)
